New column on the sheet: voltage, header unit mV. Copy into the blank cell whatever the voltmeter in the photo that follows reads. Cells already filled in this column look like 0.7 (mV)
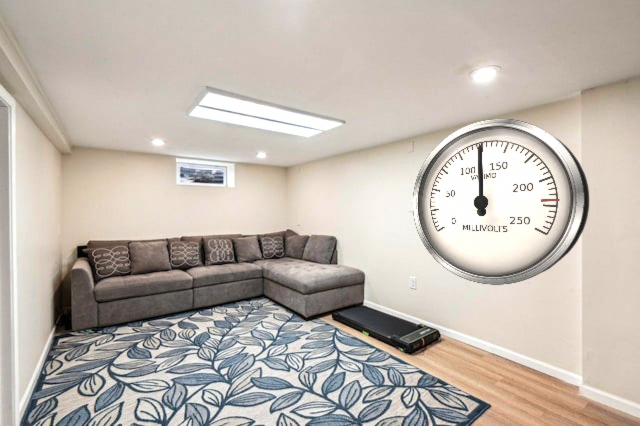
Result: 125 (mV)
